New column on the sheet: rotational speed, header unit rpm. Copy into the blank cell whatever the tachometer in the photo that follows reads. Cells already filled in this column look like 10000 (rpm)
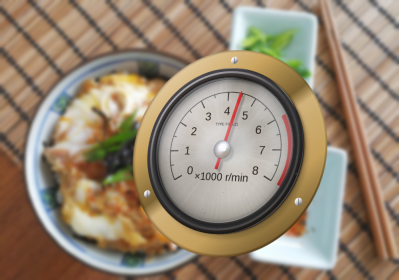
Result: 4500 (rpm)
